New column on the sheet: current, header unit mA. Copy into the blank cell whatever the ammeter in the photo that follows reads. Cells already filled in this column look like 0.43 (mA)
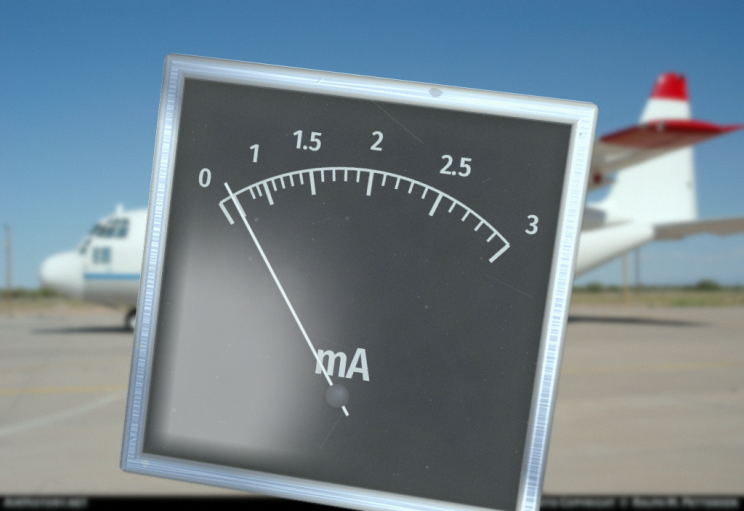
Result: 0.5 (mA)
